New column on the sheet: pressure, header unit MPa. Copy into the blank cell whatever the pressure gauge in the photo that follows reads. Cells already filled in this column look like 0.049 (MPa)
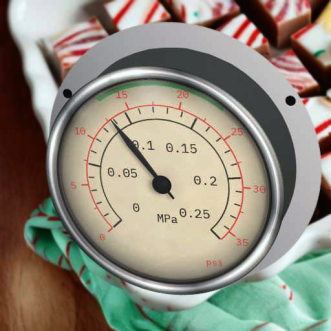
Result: 0.09 (MPa)
